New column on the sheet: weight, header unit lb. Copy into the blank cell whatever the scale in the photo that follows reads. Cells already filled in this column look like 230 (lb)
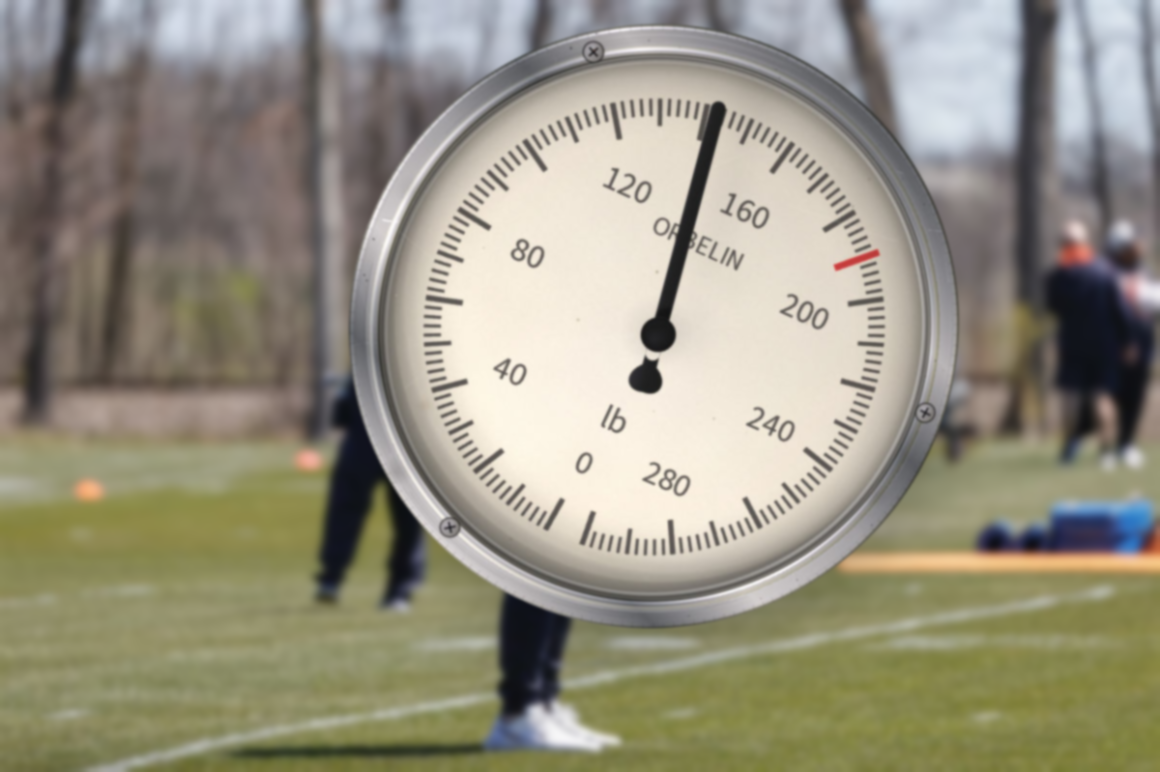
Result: 142 (lb)
